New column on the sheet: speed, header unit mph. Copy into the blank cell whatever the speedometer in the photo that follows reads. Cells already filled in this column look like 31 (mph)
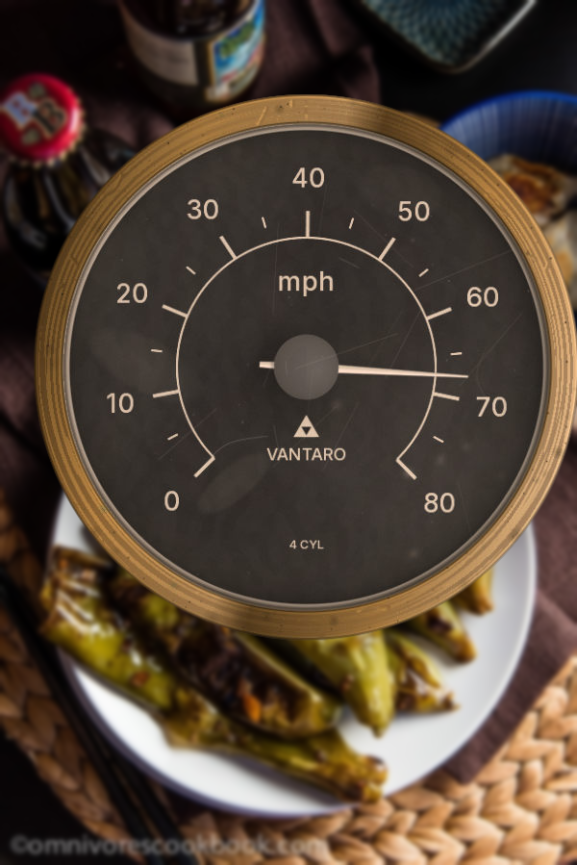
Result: 67.5 (mph)
